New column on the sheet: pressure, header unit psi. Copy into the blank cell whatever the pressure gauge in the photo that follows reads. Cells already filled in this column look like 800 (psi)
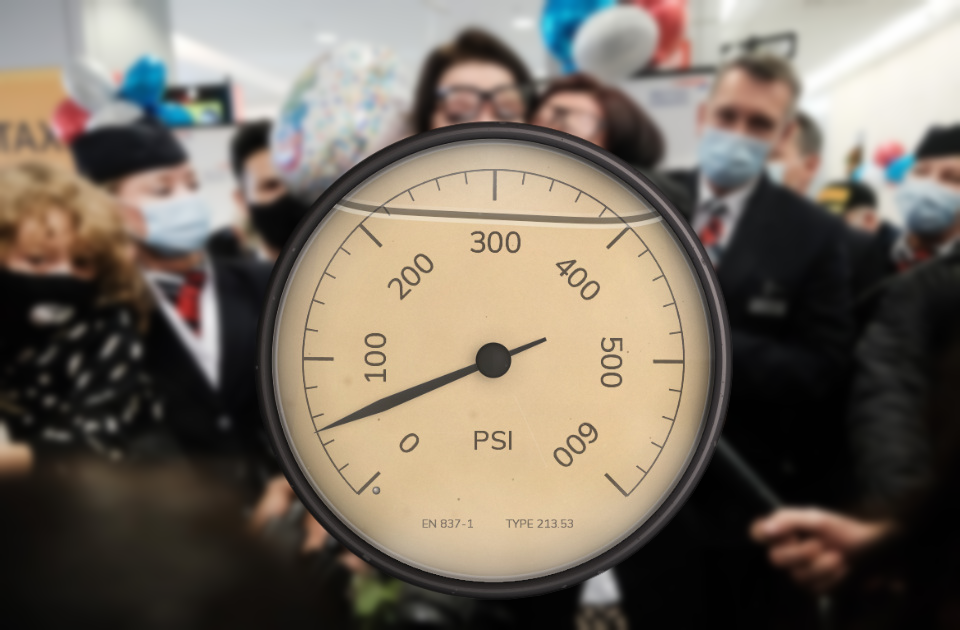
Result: 50 (psi)
